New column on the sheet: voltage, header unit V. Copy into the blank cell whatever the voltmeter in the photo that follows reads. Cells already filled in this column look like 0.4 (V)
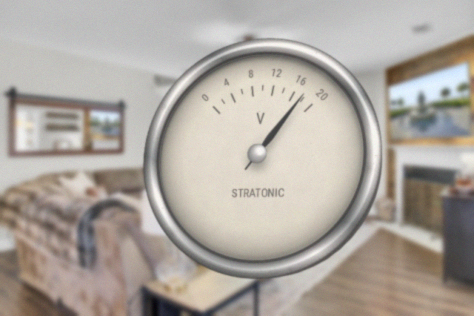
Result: 18 (V)
